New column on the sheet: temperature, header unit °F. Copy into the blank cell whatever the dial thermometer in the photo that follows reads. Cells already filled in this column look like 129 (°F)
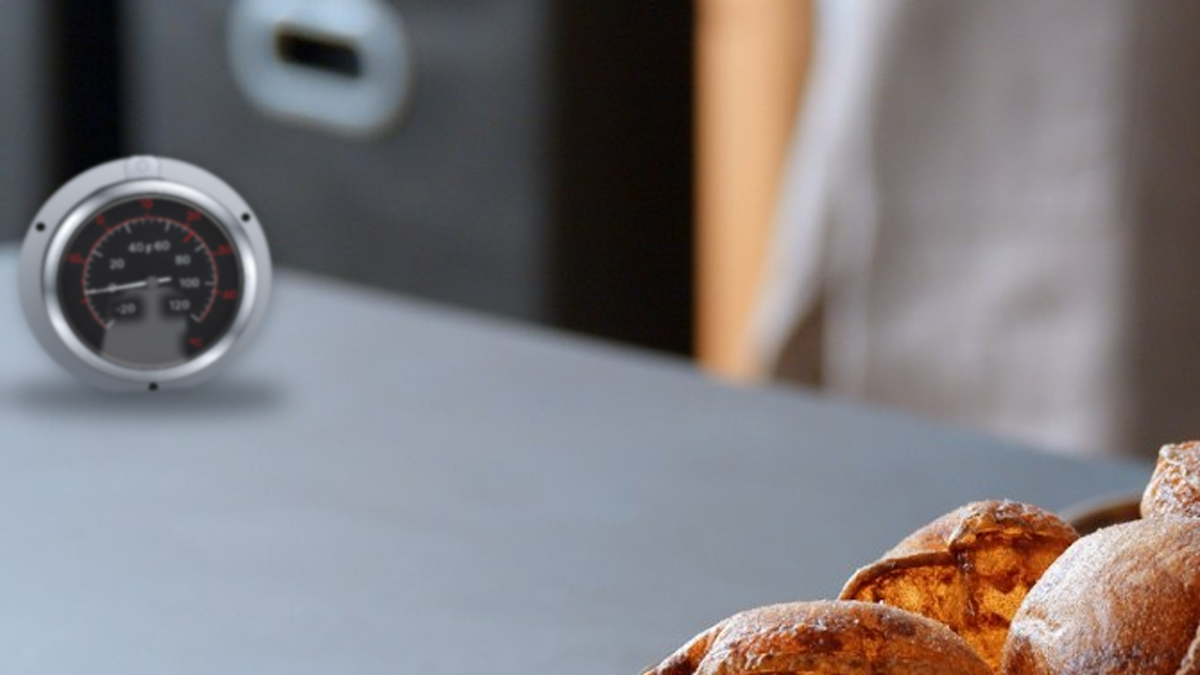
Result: 0 (°F)
